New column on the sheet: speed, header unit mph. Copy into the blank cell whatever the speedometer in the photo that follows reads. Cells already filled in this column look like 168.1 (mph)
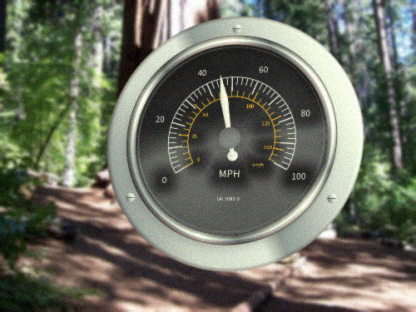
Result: 46 (mph)
